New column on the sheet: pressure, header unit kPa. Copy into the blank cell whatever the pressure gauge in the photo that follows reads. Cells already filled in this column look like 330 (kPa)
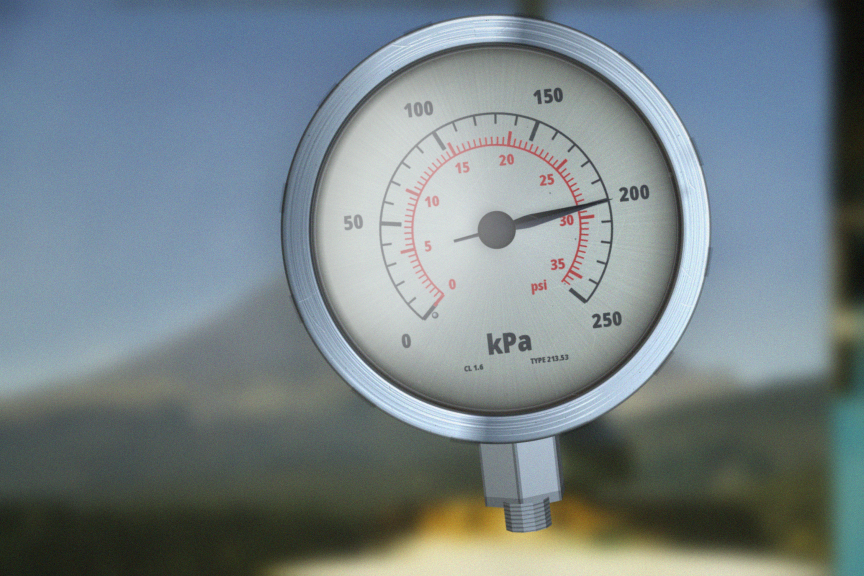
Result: 200 (kPa)
